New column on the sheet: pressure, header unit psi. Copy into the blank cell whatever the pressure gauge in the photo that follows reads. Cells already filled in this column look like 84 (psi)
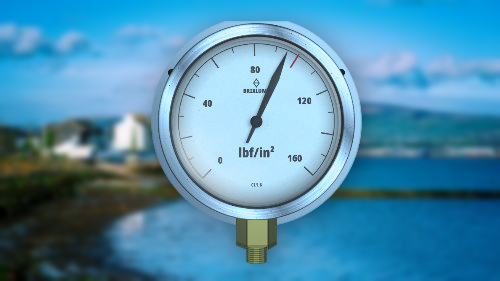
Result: 95 (psi)
